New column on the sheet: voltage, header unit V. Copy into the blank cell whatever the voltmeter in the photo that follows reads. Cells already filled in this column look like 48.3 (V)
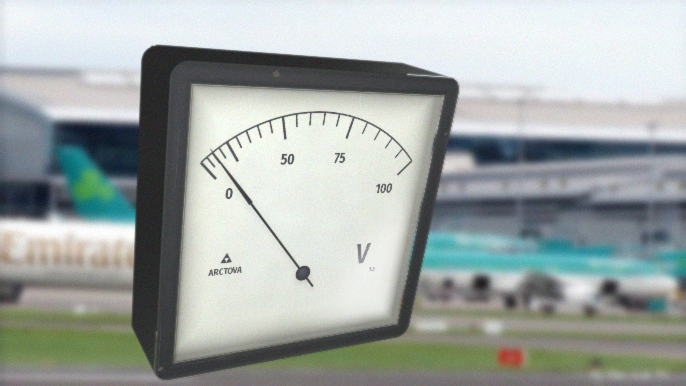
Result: 15 (V)
